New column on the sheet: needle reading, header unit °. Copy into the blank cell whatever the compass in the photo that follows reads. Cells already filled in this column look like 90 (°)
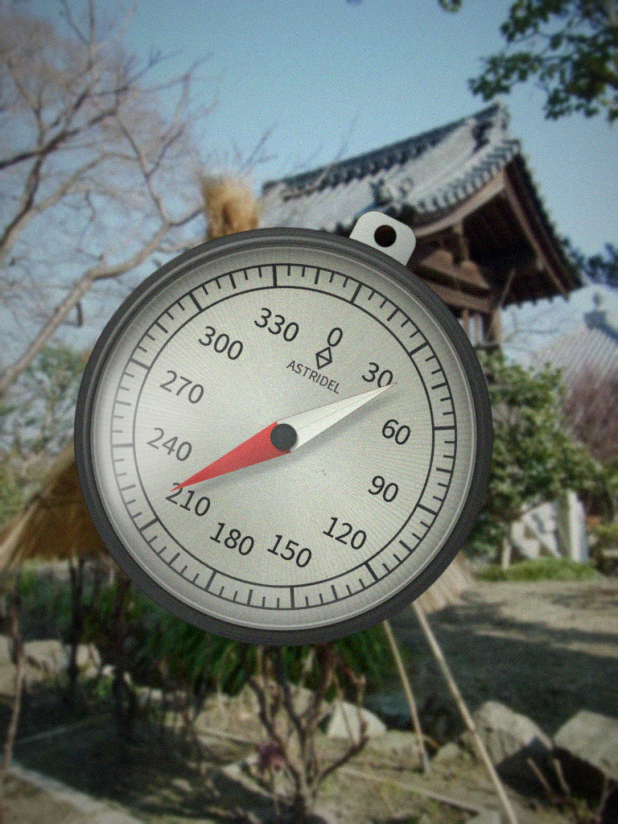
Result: 217.5 (°)
